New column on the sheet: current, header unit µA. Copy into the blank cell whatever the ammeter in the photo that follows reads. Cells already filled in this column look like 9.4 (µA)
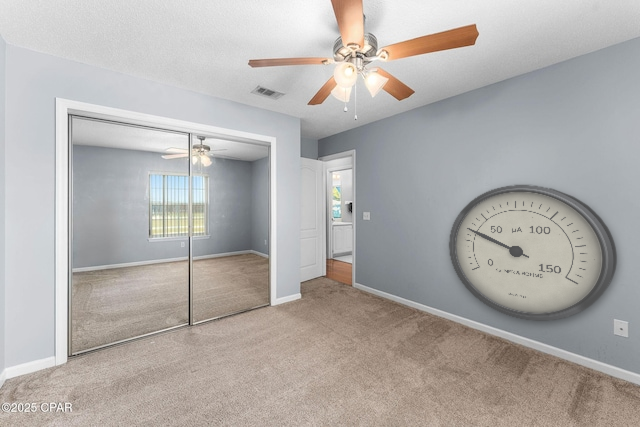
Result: 35 (µA)
